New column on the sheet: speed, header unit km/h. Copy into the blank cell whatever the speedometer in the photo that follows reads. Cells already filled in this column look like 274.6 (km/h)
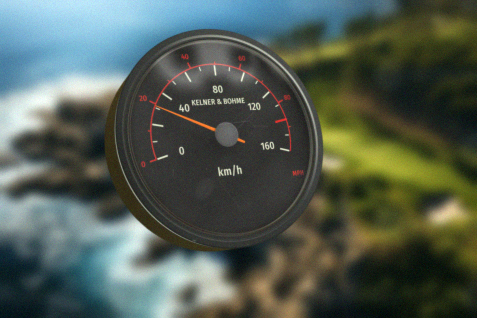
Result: 30 (km/h)
